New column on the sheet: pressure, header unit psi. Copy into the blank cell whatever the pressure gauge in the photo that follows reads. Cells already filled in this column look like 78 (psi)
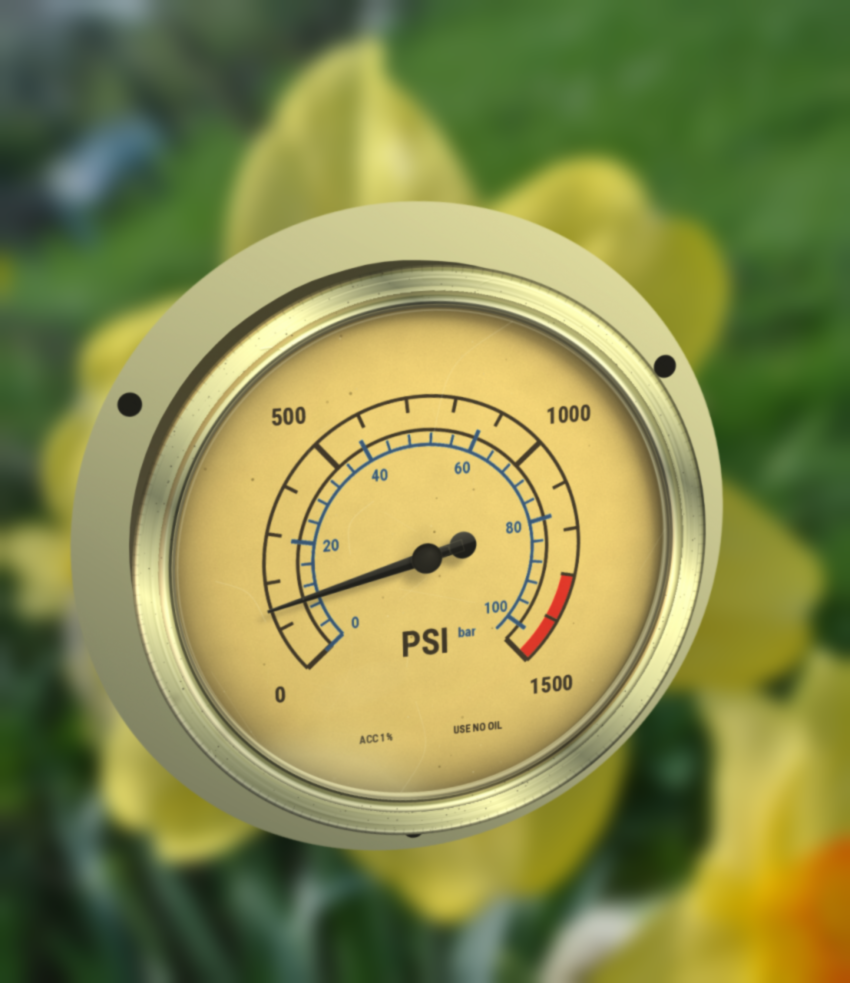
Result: 150 (psi)
